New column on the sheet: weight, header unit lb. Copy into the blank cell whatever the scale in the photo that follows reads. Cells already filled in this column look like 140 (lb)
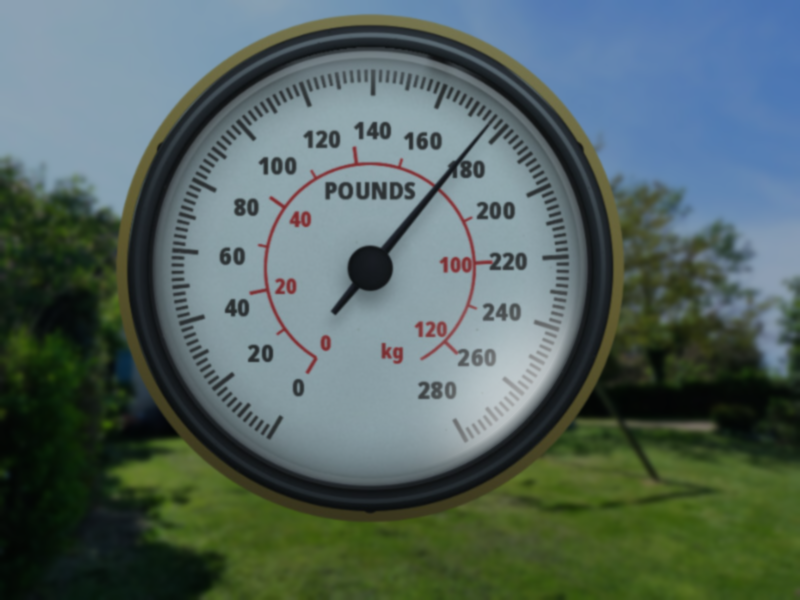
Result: 176 (lb)
